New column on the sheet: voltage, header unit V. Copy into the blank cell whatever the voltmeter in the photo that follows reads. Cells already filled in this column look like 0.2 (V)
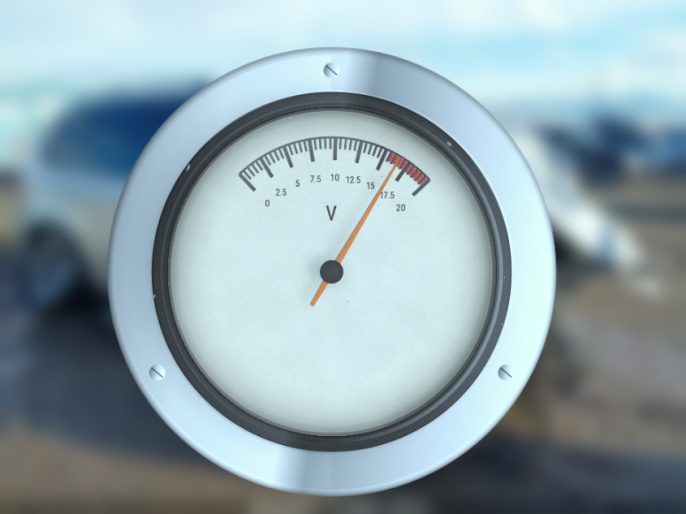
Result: 16.5 (V)
